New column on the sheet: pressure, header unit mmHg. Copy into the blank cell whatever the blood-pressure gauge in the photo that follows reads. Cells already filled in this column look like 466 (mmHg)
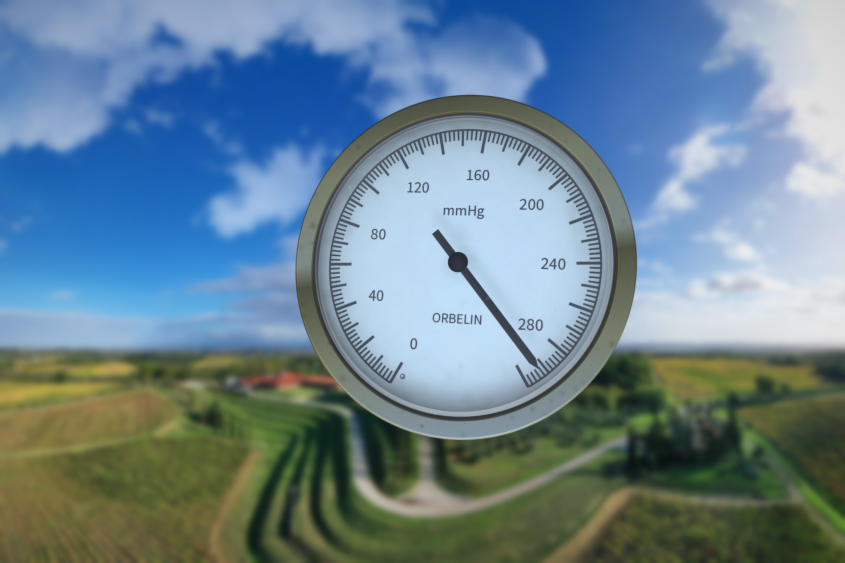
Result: 292 (mmHg)
